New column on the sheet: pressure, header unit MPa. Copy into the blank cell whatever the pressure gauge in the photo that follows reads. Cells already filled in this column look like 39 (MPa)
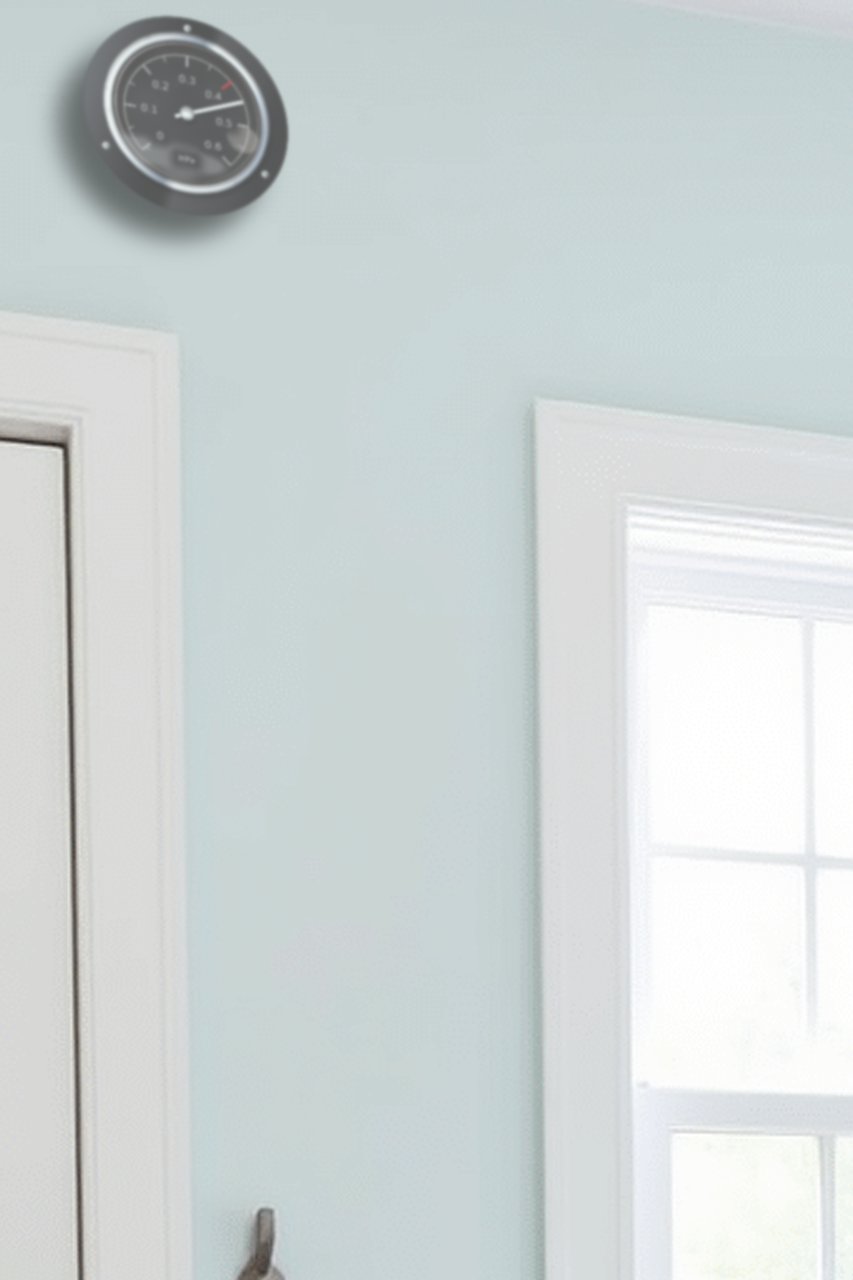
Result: 0.45 (MPa)
